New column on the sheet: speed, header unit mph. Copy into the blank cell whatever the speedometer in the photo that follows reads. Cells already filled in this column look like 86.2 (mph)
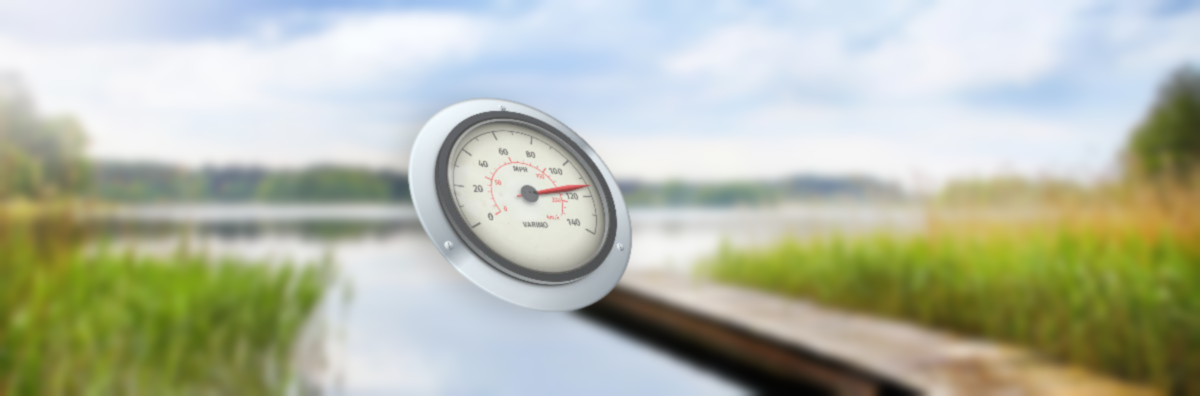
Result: 115 (mph)
